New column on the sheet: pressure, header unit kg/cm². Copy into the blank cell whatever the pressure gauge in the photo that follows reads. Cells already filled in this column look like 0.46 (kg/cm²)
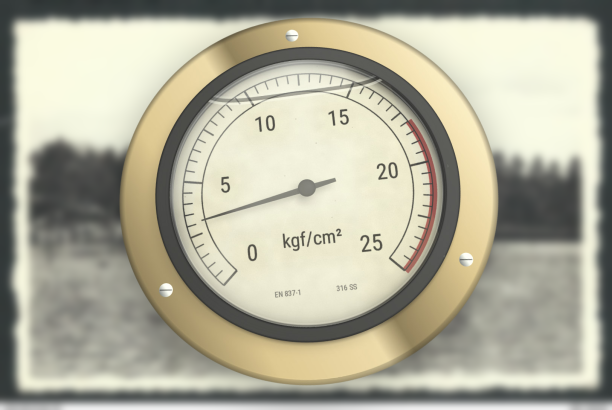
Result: 3 (kg/cm²)
